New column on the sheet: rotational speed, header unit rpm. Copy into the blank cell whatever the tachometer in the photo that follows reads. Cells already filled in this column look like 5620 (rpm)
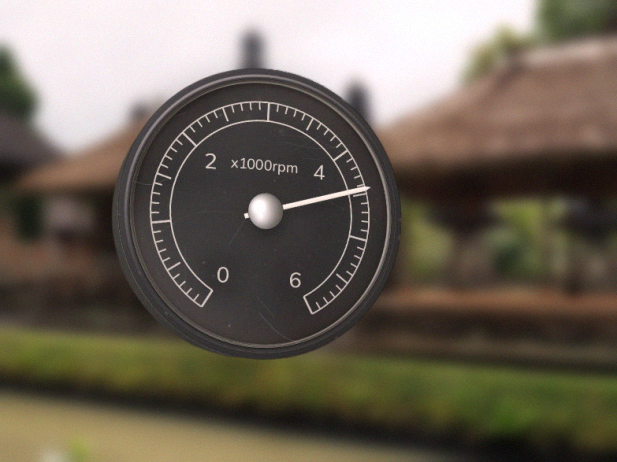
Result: 4450 (rpm)
